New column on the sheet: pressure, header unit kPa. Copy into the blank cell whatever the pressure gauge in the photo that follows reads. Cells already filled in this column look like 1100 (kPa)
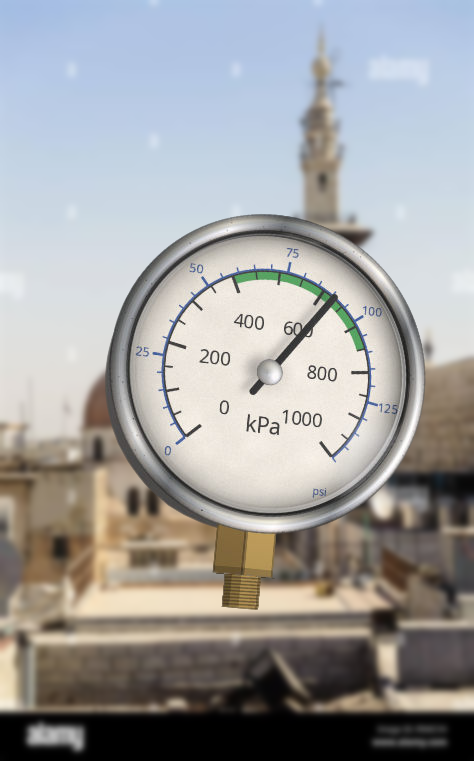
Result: 625 (kPa)
